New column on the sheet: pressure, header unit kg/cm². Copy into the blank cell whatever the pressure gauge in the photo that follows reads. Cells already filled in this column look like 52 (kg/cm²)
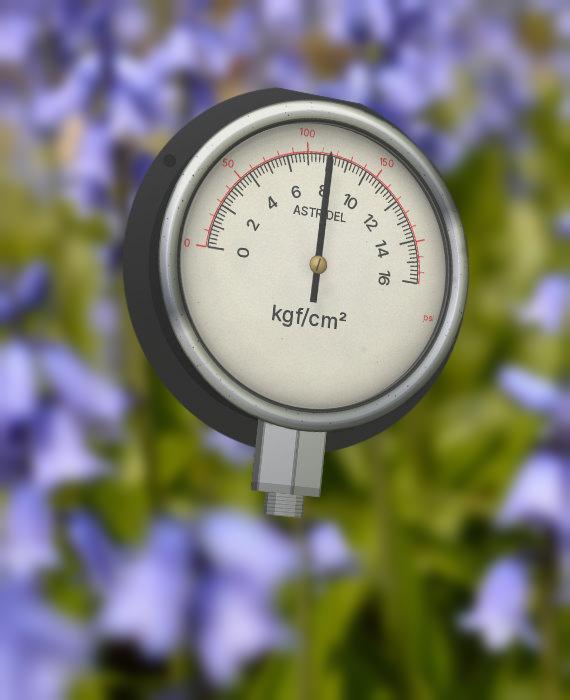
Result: 8 (kg/cm²)
